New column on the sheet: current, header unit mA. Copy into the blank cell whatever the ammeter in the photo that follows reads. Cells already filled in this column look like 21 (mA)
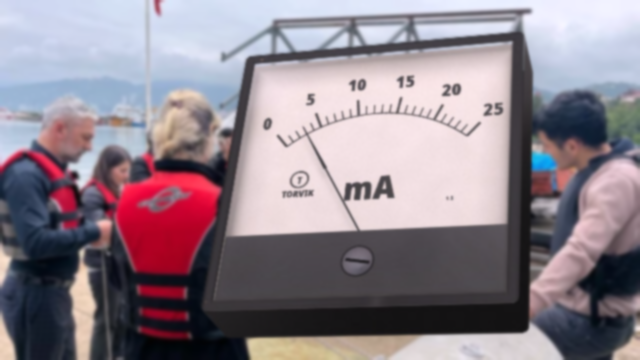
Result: 3 (mA)
